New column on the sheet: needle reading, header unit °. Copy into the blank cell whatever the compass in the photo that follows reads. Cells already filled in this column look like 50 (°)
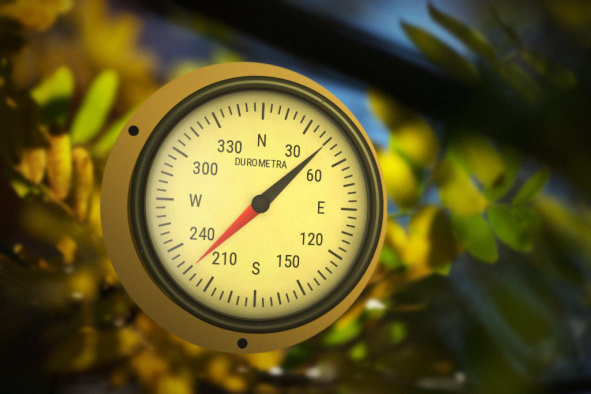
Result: 225 (°)
